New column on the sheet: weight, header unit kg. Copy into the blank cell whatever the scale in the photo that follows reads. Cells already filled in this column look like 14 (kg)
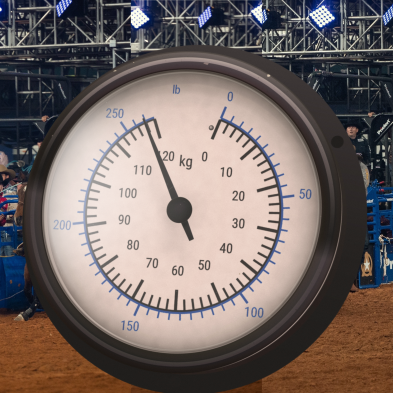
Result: 118 (kg)
